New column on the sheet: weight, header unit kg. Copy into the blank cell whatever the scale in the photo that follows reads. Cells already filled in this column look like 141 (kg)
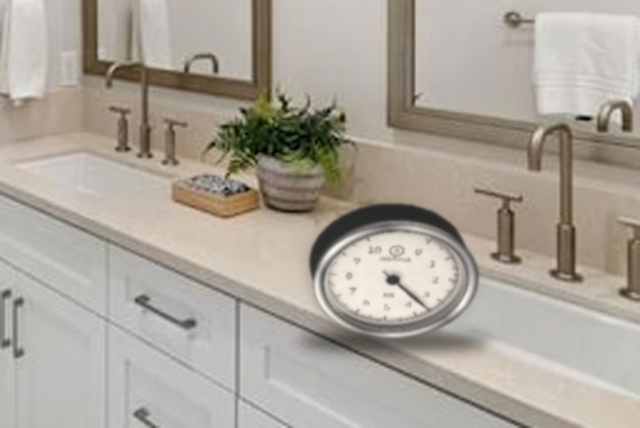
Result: 3.5 (kg)
